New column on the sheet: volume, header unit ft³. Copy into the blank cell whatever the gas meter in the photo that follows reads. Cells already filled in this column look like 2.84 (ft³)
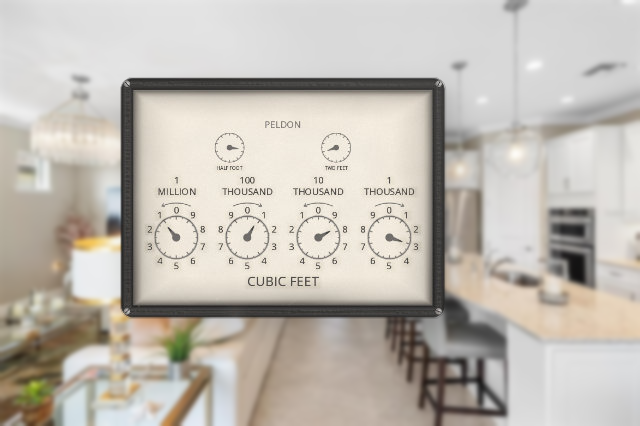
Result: 108300 (ft³)
